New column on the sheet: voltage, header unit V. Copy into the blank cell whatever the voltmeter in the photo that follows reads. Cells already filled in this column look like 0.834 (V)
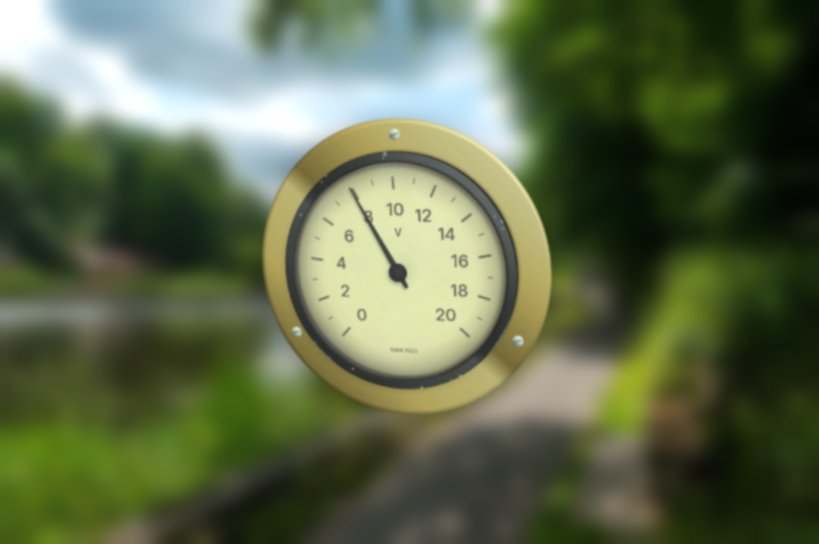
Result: 8 (V)
